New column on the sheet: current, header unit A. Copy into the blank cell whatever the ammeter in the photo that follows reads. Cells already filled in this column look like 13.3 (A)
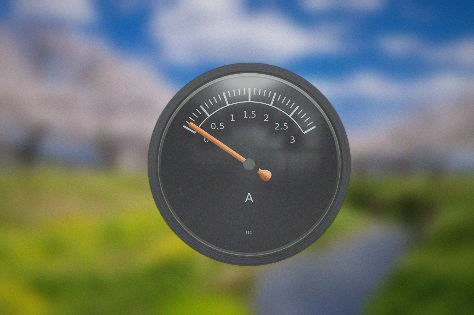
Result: 0.1 (A)
